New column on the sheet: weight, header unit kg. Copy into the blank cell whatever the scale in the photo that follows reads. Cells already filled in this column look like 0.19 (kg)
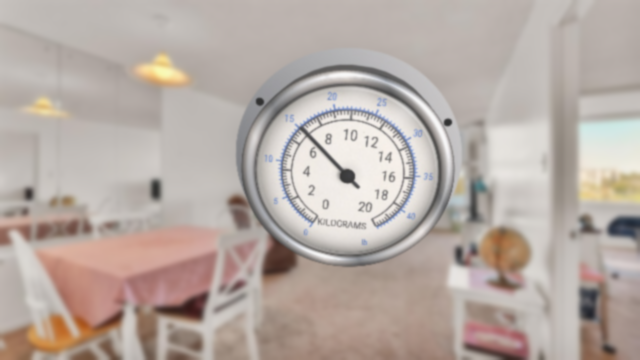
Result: 7 (kg)
